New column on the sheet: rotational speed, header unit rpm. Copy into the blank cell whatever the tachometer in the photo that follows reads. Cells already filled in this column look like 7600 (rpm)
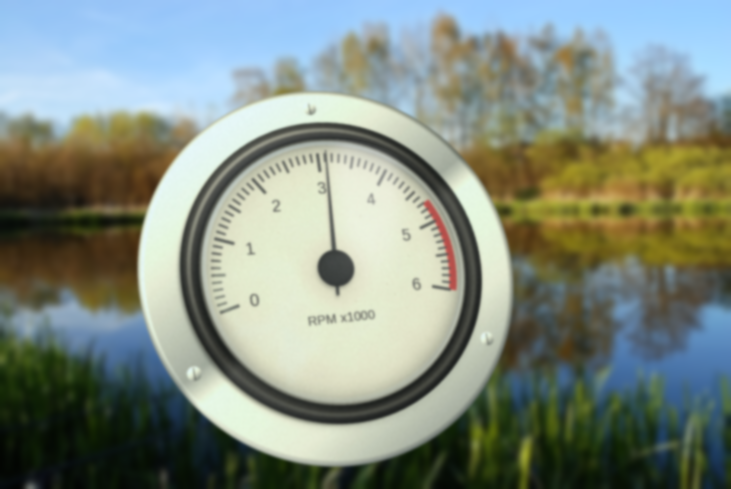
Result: 3100 (rpm)
